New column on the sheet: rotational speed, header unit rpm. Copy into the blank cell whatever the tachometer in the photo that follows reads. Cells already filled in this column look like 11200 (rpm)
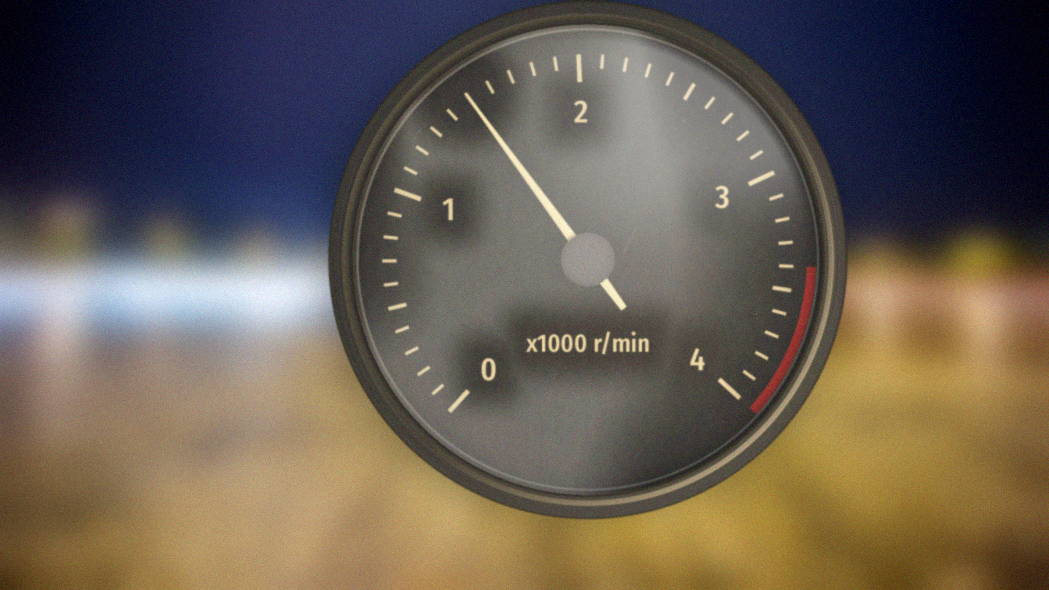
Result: 1500 (rpm)
